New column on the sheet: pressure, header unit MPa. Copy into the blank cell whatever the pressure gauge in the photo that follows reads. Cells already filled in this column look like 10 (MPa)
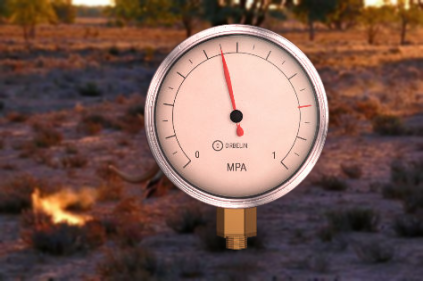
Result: 0.45 (MPa)
